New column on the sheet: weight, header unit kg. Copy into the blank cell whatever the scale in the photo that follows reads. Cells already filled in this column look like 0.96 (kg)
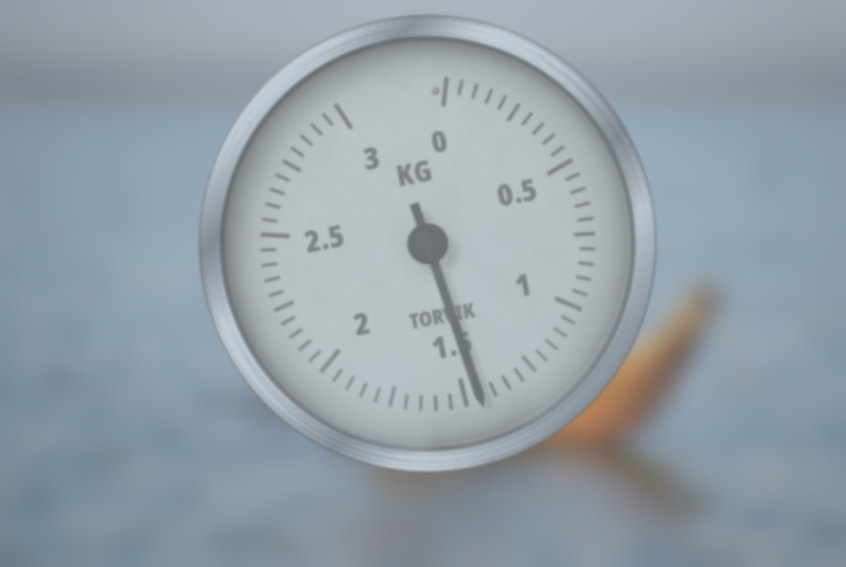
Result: 1.45 (kg)
